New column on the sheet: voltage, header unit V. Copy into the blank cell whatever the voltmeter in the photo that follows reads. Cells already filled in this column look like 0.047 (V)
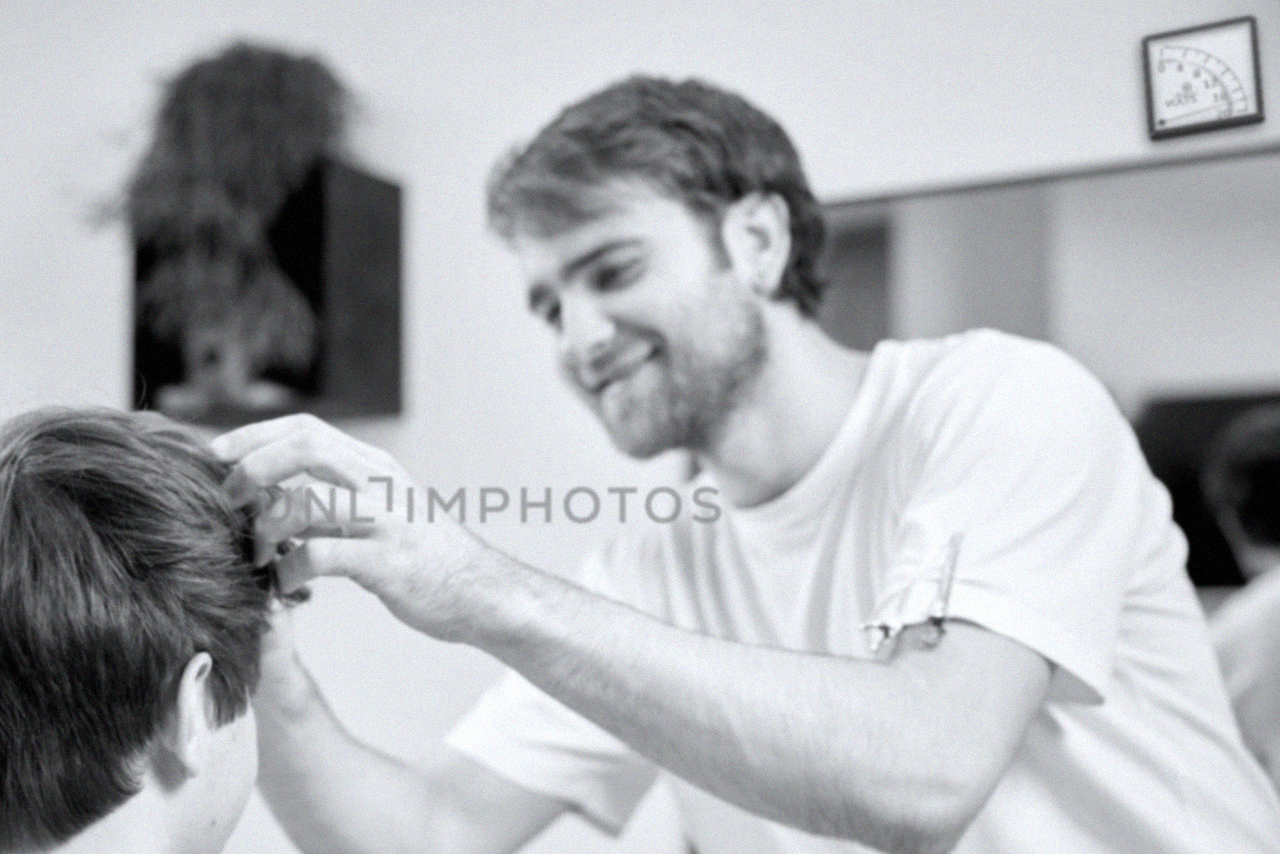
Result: 18 (V)
